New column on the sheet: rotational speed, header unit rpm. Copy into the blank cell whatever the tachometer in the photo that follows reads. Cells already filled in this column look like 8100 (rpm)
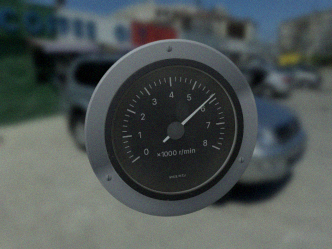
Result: 5800 (rpm)
